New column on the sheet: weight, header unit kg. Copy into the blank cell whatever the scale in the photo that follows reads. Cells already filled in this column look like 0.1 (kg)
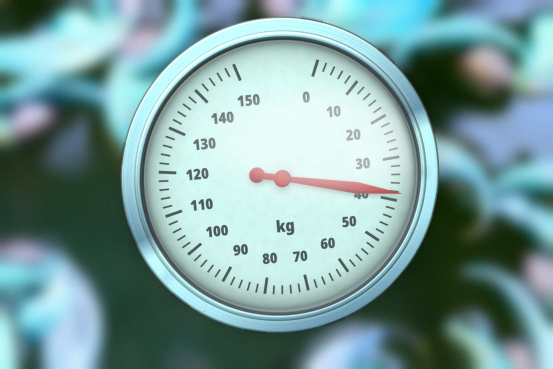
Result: 38 (kg)
